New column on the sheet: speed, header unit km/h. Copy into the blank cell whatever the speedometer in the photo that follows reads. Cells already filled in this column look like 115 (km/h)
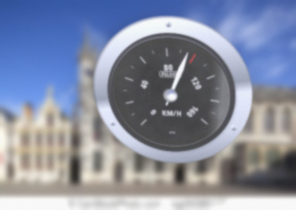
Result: 95 (km/h)
